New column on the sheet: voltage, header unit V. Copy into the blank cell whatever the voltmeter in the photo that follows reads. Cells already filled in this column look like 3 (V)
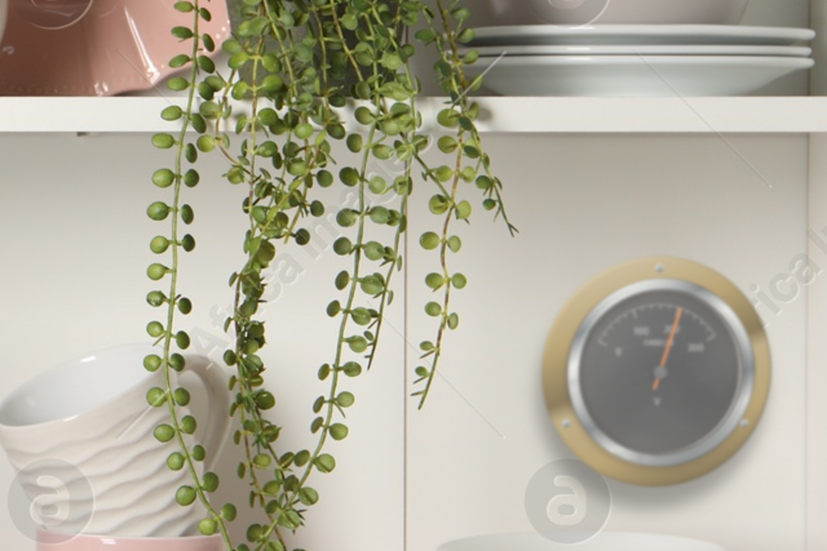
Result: 200 (V)
